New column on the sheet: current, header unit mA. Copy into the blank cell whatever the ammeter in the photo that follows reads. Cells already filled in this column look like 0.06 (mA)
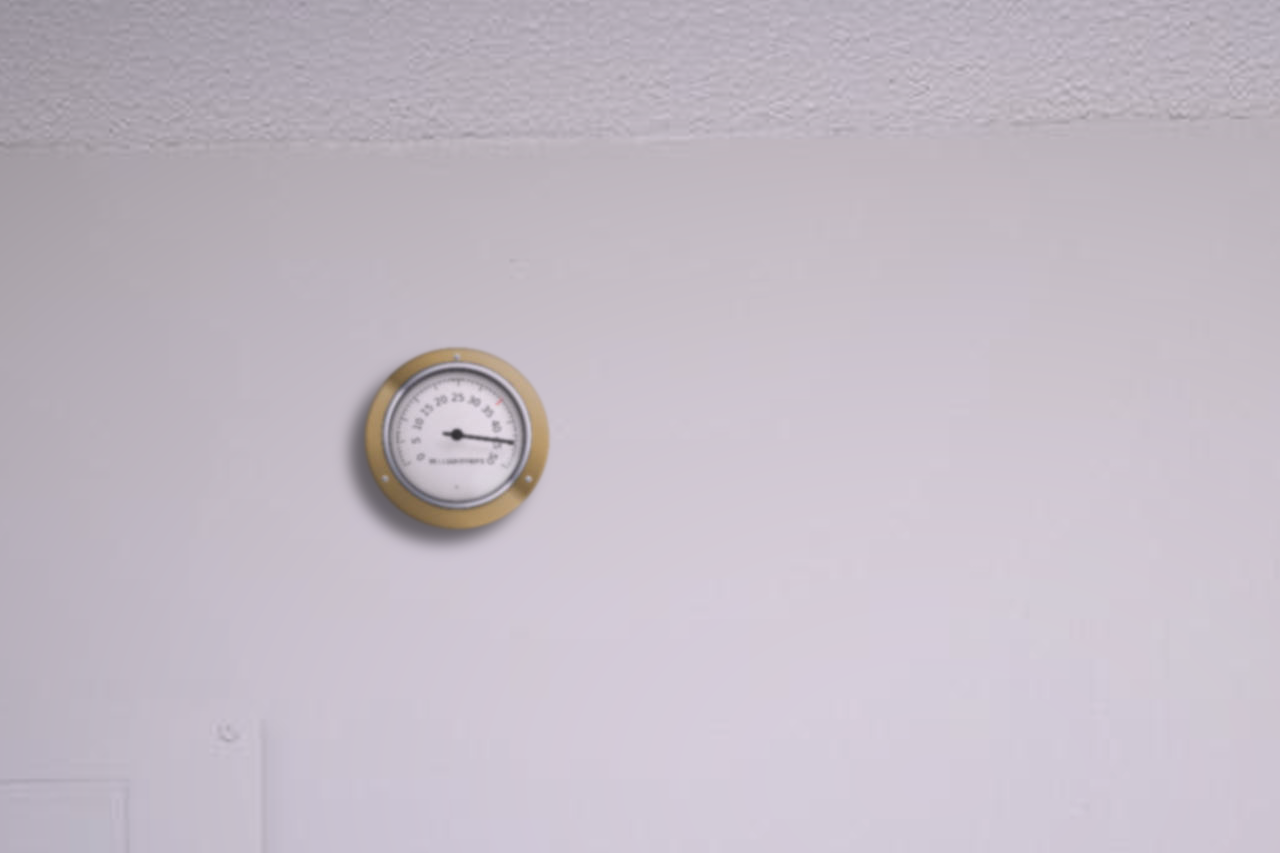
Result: 45 (mA)
